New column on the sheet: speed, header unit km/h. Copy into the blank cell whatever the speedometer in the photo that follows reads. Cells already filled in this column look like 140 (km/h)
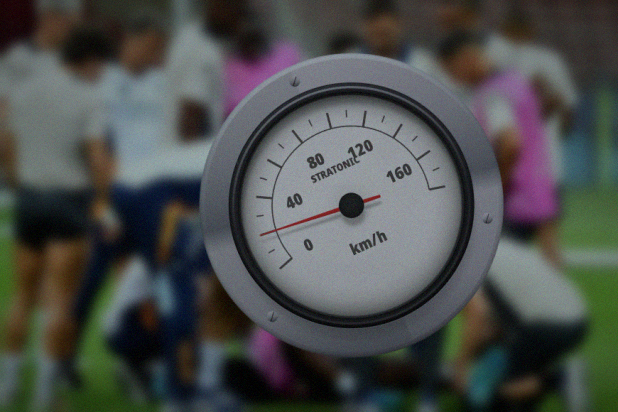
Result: 20 (km/h)
